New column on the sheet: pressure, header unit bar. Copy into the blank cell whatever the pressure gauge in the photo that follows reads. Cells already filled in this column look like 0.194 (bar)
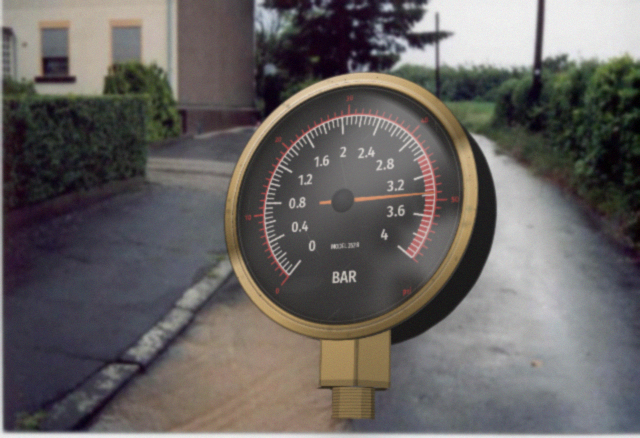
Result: 3.4 (bar)
